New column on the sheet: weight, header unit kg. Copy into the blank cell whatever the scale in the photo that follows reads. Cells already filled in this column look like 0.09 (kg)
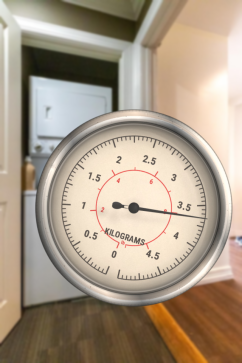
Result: 3.65 (kg)
